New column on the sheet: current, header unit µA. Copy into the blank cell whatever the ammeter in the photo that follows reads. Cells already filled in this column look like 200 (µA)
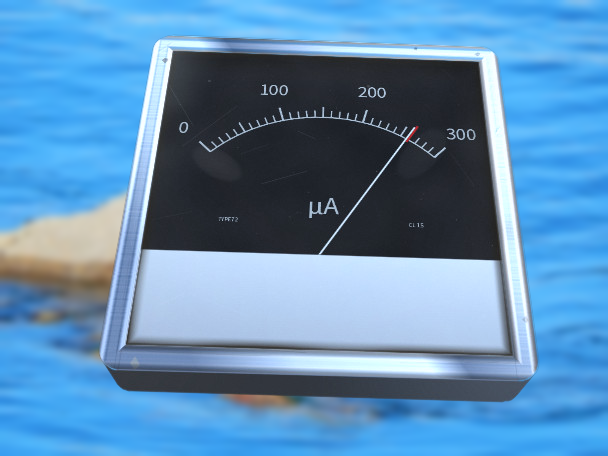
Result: 260 (µA)
